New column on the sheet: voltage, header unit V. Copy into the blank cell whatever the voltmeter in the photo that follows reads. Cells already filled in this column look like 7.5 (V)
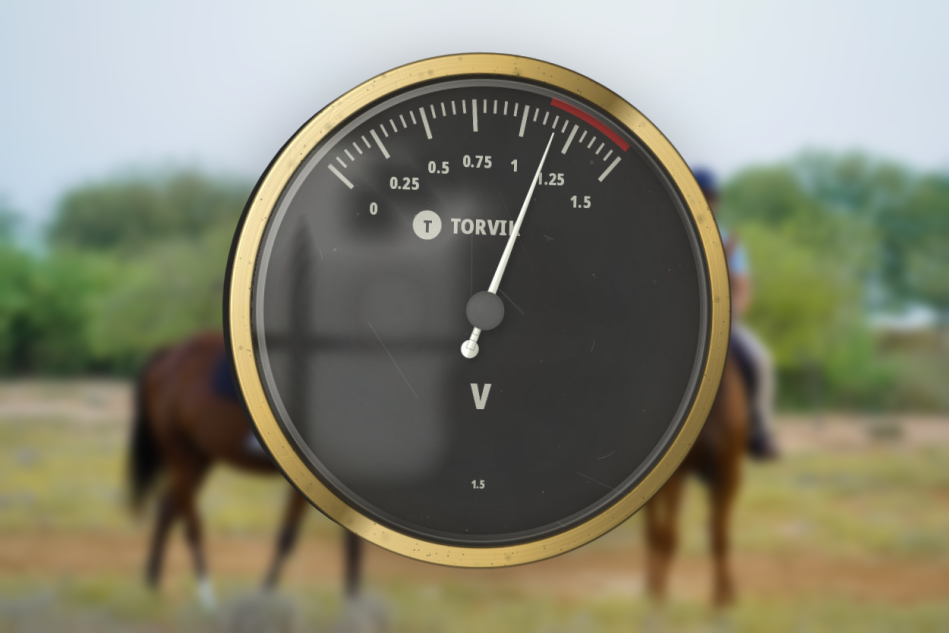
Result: 1.15 (V)
